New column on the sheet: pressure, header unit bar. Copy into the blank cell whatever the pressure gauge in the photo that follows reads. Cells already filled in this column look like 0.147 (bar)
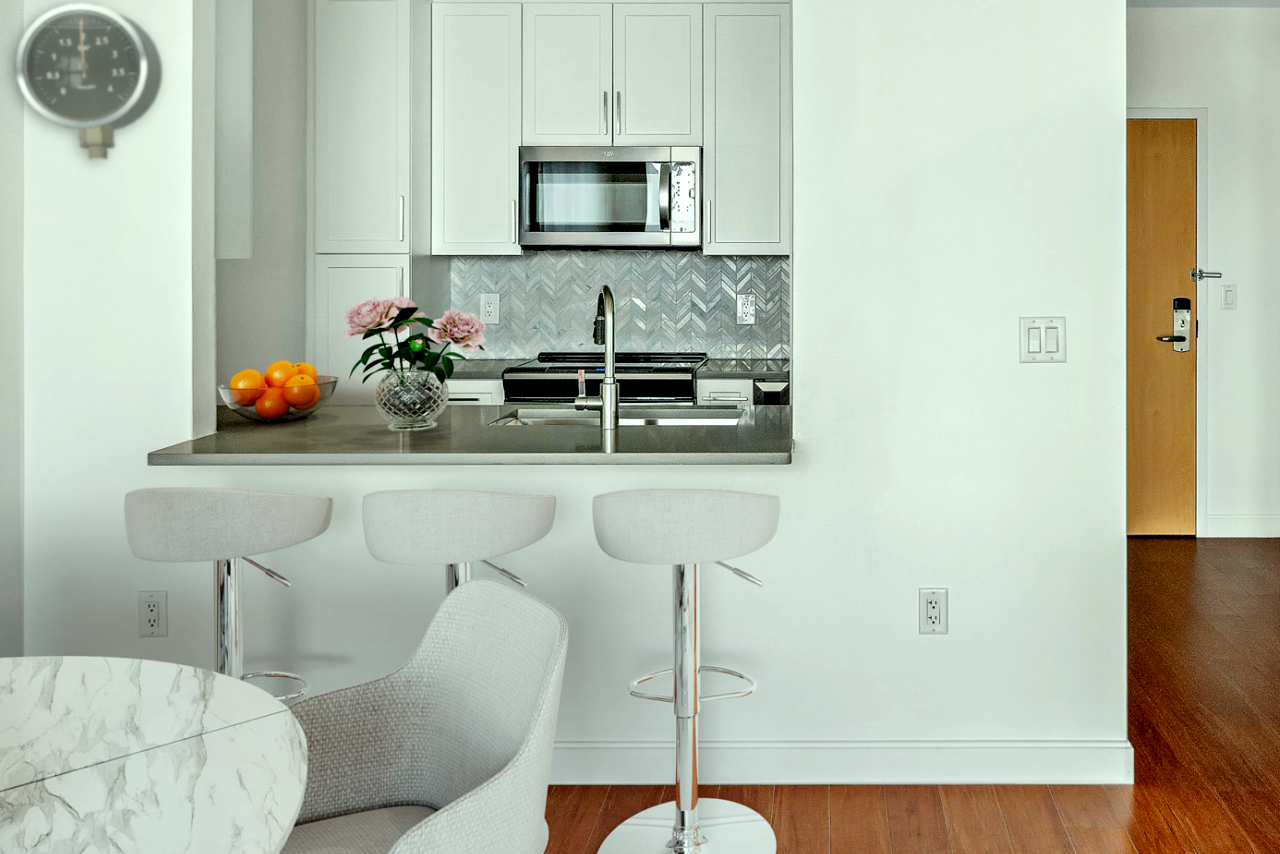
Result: 2 (bar)
